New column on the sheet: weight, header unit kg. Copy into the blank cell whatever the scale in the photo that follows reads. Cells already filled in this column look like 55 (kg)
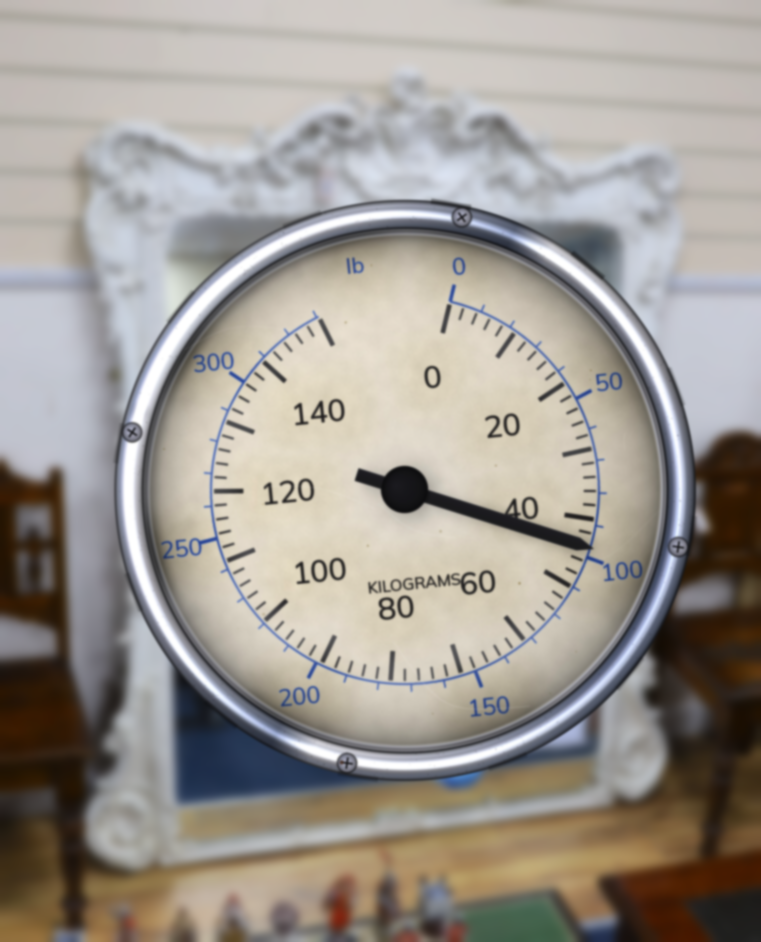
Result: 44 (kg)
